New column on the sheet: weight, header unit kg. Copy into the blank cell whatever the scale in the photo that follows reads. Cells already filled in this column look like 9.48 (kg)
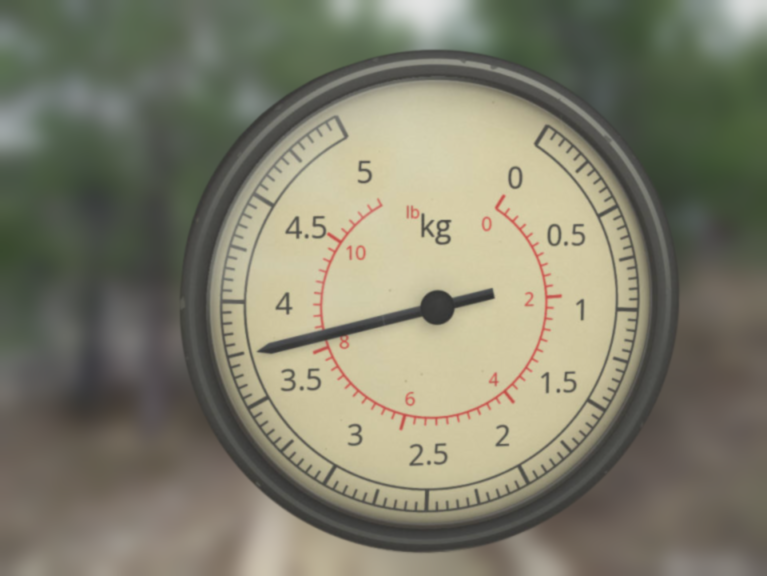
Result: 3.75 (kg)
